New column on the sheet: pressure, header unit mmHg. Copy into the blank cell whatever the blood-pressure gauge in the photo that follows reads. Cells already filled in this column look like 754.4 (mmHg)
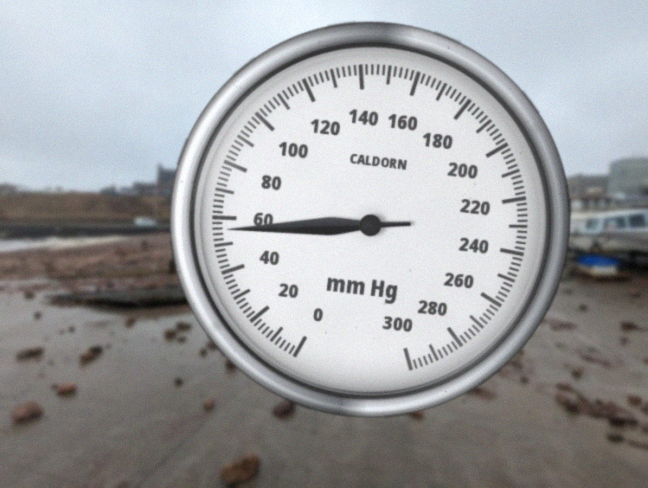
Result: 56 (mmHg)
